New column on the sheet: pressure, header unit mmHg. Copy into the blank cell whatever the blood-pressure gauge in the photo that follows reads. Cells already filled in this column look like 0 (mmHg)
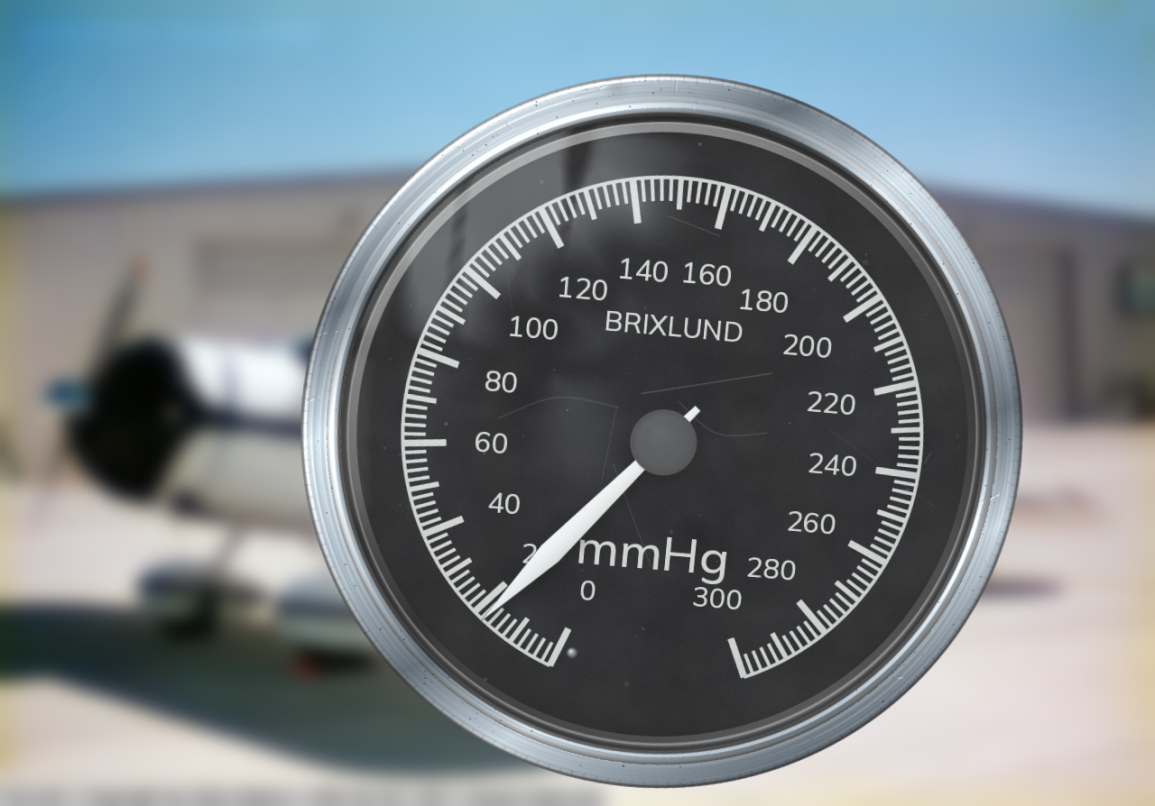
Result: 18 (mmHg)
